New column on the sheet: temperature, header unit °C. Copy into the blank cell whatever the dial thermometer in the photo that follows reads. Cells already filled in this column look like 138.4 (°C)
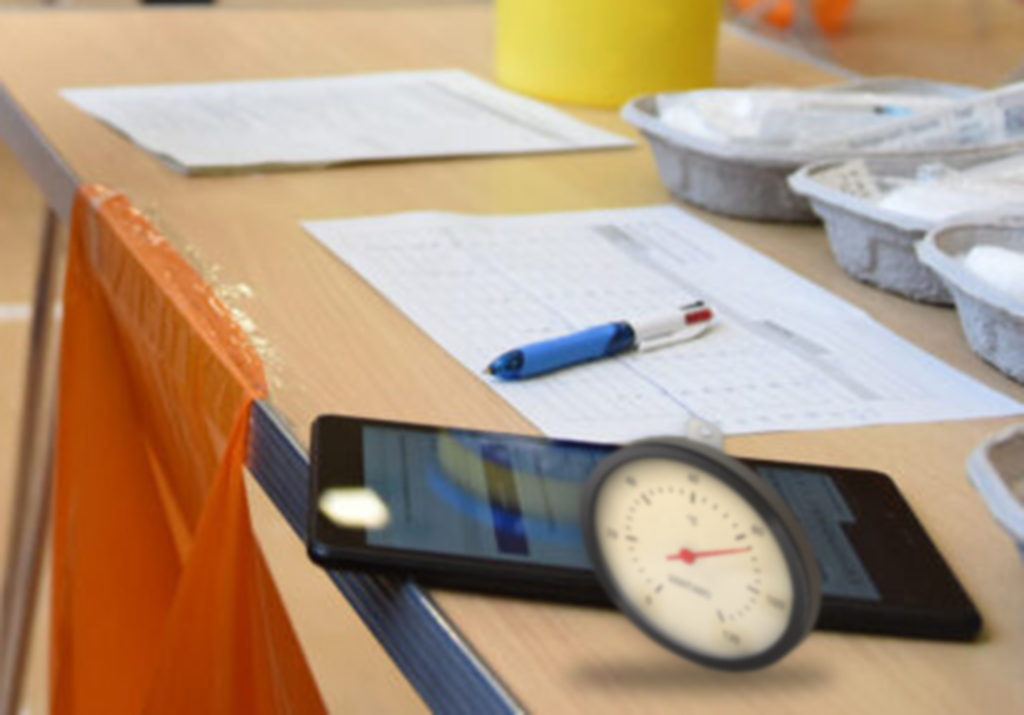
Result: 84 (°C)
